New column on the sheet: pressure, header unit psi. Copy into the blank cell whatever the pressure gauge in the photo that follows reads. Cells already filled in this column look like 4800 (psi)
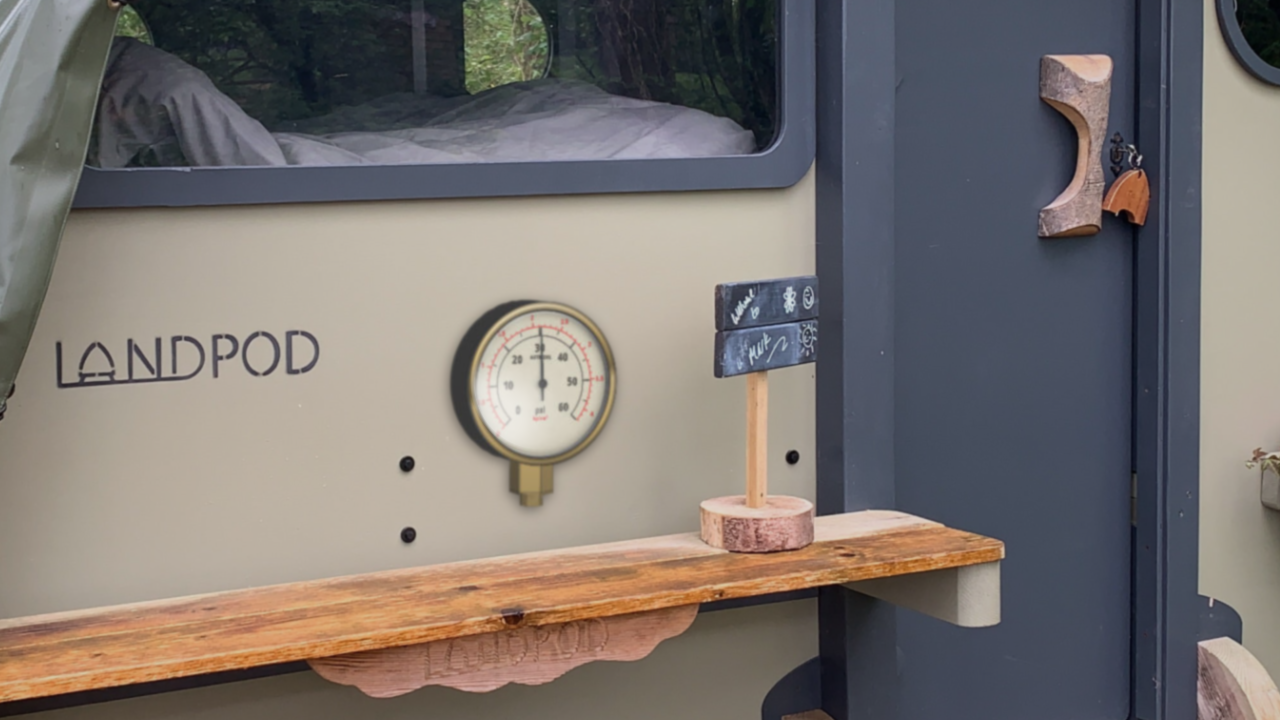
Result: 30 (psi)
